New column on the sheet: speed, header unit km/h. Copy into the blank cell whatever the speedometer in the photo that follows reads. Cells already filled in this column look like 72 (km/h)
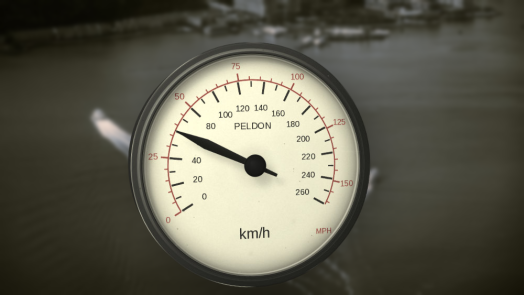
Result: 60 (km/h)
